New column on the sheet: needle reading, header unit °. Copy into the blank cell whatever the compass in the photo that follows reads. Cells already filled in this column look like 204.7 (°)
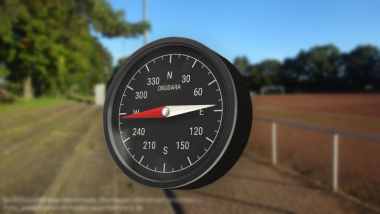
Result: 265 (°)
